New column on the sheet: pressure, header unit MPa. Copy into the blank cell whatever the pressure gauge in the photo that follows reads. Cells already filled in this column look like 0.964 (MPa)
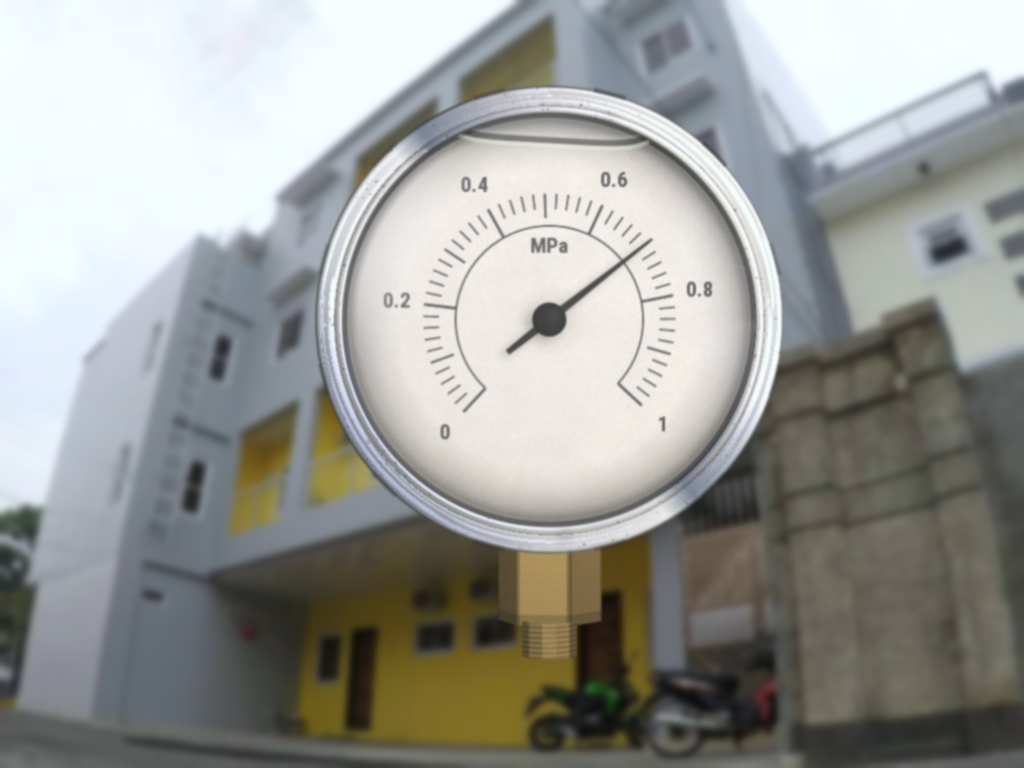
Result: 0.7 (MPa)
